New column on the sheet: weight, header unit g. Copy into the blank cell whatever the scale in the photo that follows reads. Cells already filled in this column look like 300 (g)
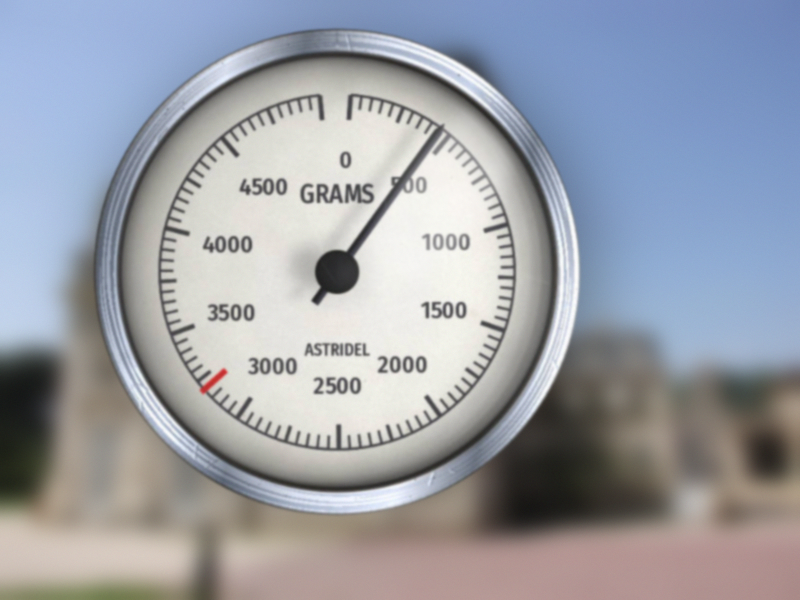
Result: 450 (g)
